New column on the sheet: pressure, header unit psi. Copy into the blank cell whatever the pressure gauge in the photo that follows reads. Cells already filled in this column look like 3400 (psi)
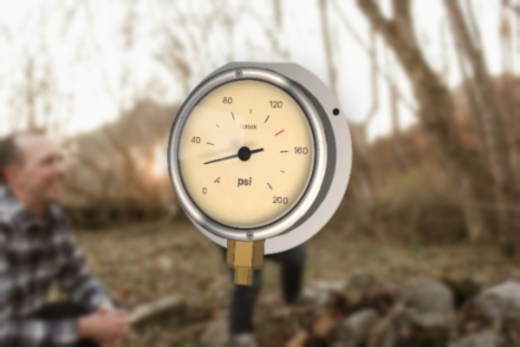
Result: 20 (psi)
